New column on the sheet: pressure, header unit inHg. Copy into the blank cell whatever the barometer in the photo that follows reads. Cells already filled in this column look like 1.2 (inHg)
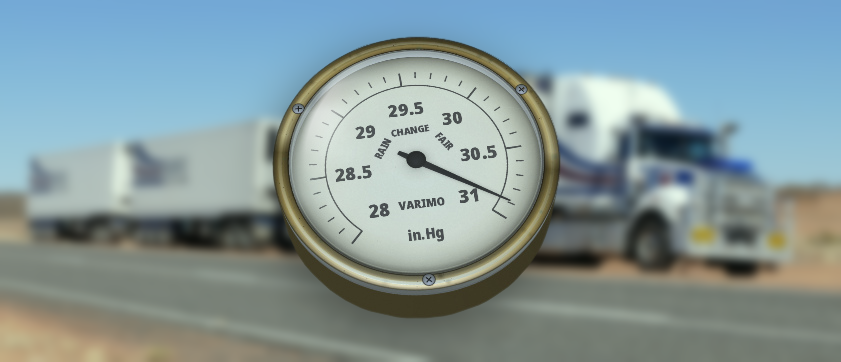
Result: 30.9 (inHg)
